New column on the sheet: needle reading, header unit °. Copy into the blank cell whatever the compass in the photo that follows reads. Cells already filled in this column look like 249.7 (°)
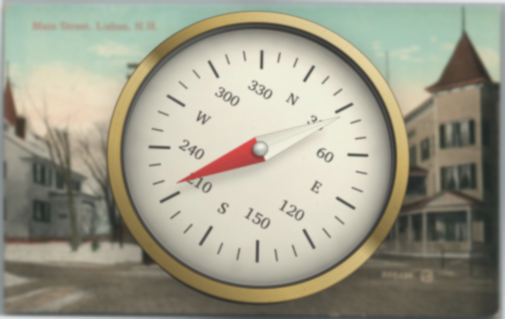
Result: 215 (°)
